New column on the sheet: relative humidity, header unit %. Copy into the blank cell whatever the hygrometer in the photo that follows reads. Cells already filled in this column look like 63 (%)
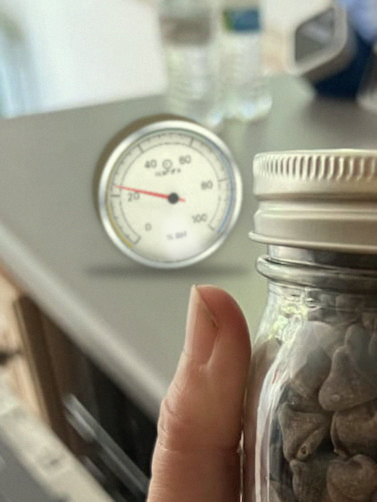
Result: 24 (%)
